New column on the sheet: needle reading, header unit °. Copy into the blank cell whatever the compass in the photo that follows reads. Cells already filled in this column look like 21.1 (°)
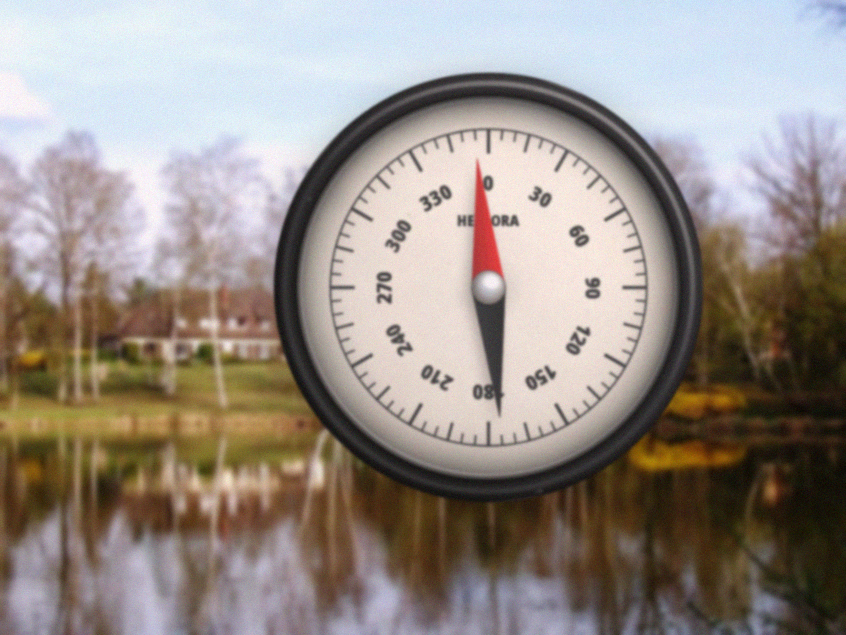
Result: 355 (°)
